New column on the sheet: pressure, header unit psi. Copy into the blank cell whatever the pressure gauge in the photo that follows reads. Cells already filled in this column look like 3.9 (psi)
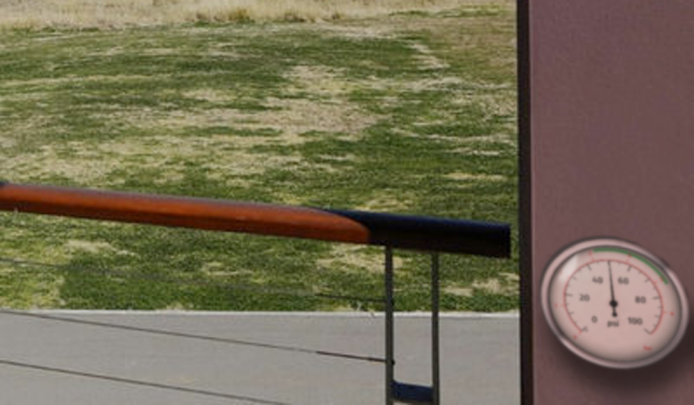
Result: 50 (psi)
